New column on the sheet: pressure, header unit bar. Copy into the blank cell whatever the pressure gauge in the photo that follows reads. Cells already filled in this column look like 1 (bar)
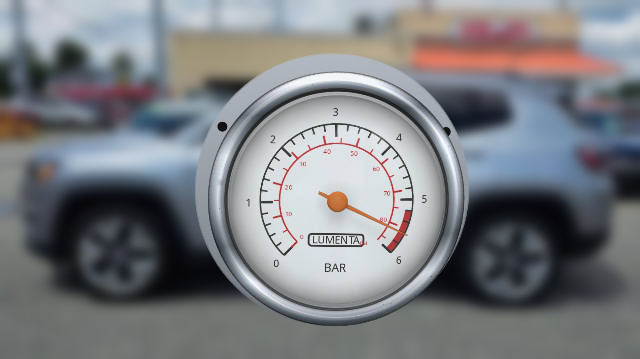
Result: 5.6 (bar)
